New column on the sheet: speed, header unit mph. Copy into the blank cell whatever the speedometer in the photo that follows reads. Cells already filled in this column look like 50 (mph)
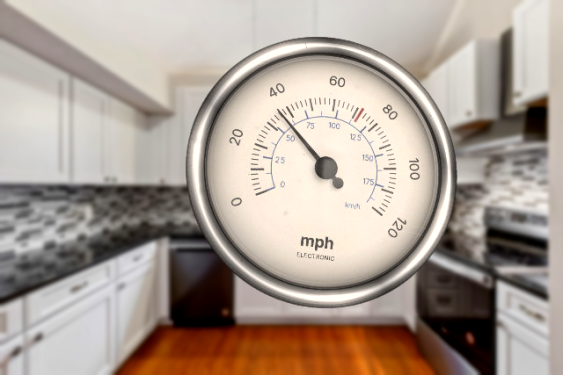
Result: 36 (mph)
